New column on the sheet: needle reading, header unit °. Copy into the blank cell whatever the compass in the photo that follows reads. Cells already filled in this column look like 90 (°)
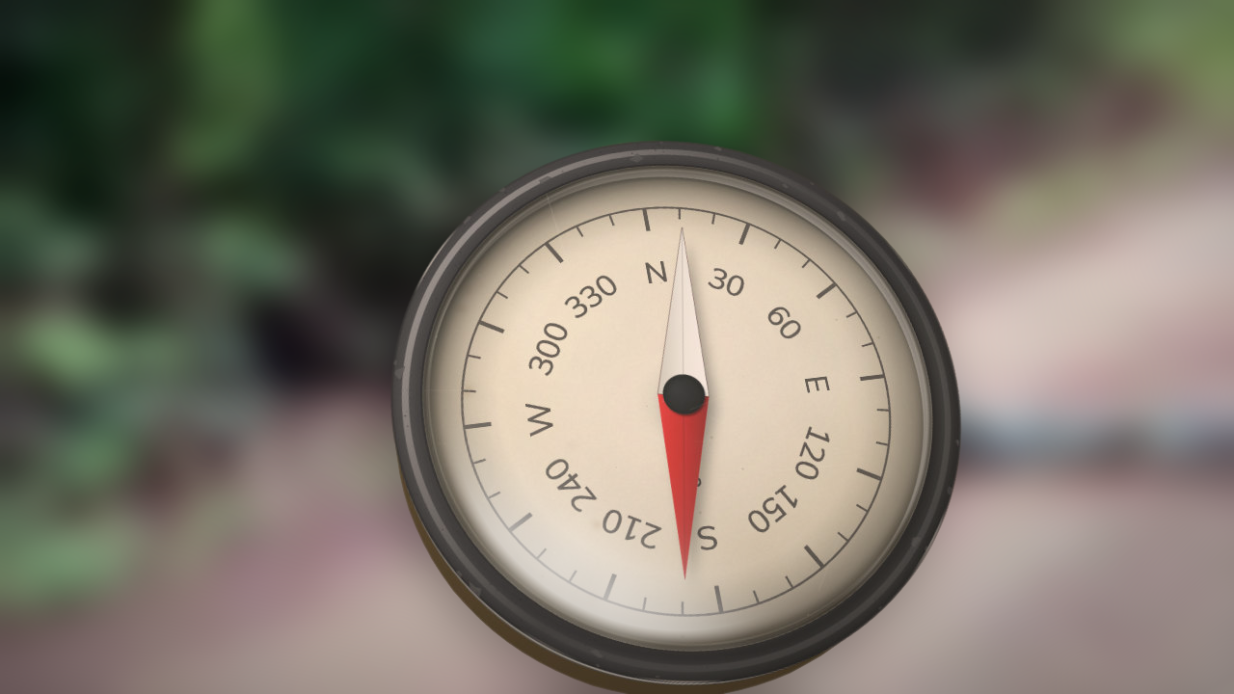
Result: 190 (°)
